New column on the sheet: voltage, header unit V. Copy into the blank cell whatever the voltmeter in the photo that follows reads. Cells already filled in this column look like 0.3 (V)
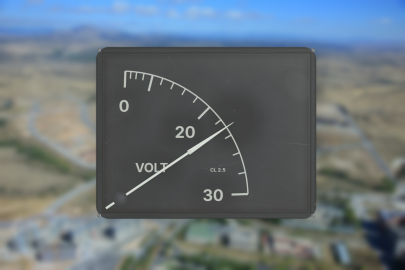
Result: 23 (V)
